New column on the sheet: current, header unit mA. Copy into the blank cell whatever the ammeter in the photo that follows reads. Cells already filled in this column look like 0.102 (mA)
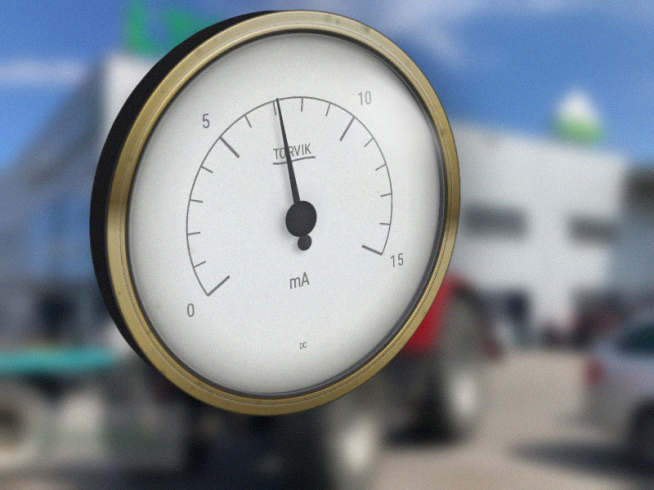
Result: 7 (mA)
